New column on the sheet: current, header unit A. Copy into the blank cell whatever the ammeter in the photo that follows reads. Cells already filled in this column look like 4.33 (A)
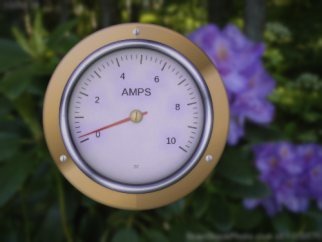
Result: 0.2 (A)
